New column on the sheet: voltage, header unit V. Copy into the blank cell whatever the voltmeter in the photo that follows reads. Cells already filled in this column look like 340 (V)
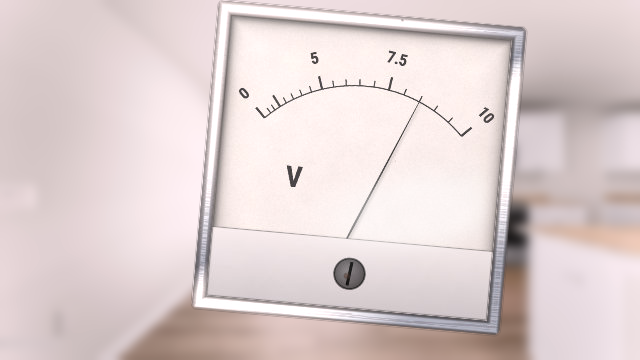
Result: 8.5 (V)
